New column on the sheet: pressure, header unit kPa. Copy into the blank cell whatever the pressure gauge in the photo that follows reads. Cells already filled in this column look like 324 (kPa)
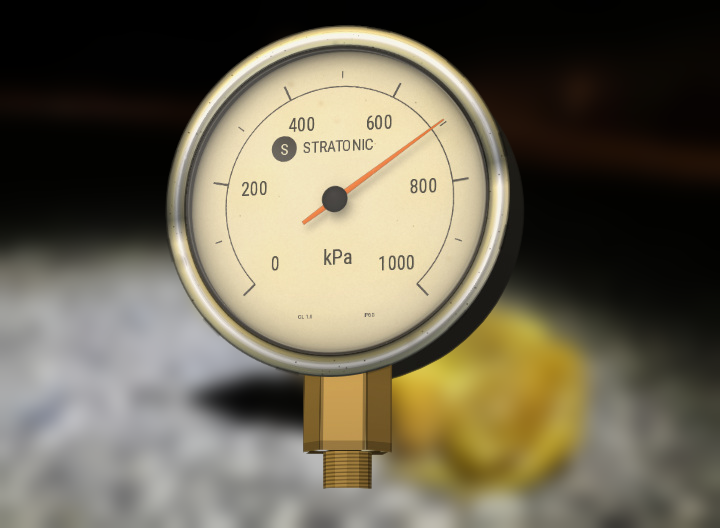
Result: 700 (kPa)
